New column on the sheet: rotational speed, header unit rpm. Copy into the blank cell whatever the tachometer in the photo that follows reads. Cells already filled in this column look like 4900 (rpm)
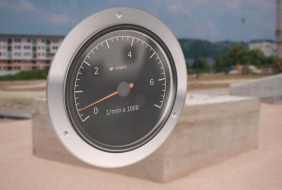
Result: 400 (rpm)
